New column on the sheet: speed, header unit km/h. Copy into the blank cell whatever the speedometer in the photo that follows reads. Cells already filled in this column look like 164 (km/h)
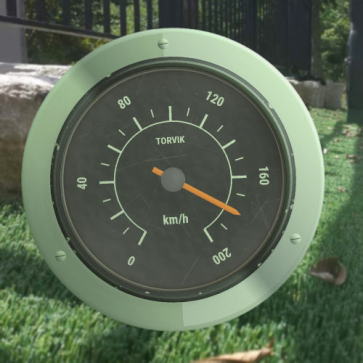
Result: 180 (km/h)
